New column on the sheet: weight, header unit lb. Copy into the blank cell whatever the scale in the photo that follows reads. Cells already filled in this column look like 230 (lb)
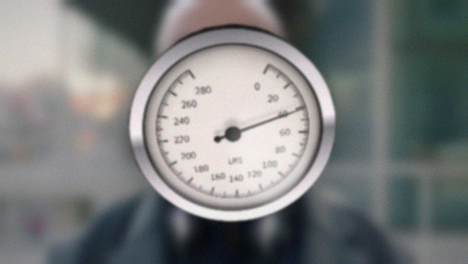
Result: 40 (lb)
